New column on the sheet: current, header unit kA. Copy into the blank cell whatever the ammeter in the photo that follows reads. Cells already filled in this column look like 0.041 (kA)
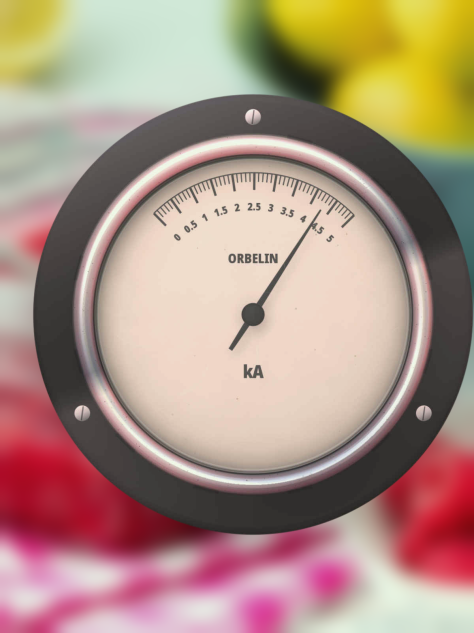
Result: 4.3 (kA)
